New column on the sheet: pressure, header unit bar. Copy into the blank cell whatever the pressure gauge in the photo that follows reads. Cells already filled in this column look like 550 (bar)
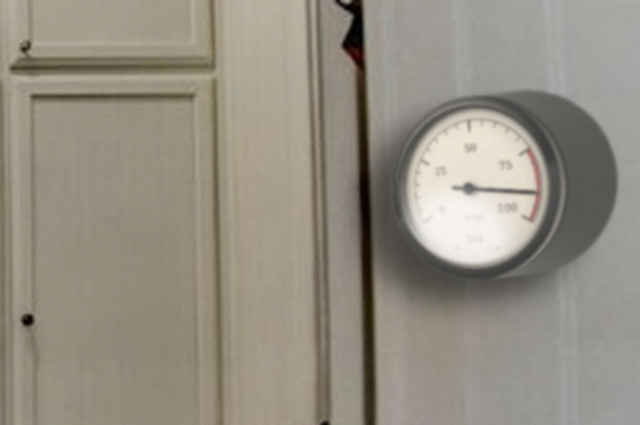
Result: 90 (bar)
